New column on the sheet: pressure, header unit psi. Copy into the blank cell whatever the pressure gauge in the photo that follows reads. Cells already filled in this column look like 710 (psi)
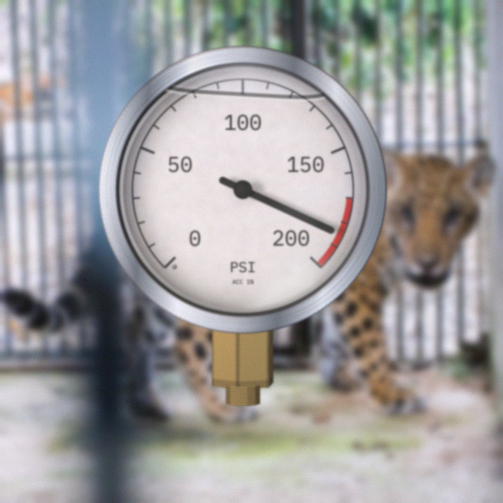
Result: 185 (psi)
